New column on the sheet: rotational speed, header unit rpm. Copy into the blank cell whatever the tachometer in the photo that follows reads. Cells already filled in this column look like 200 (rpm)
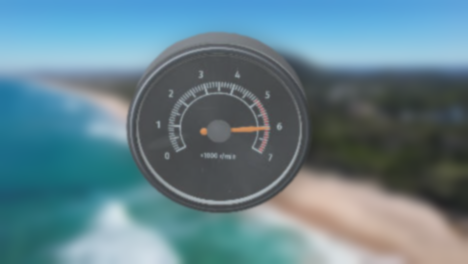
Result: 6000 (rpm)
